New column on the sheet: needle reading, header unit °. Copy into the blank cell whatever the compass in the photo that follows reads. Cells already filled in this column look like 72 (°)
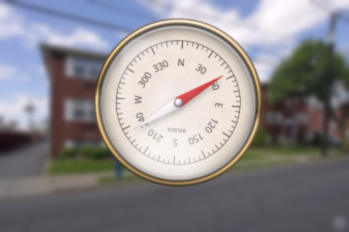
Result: 55 (°)
